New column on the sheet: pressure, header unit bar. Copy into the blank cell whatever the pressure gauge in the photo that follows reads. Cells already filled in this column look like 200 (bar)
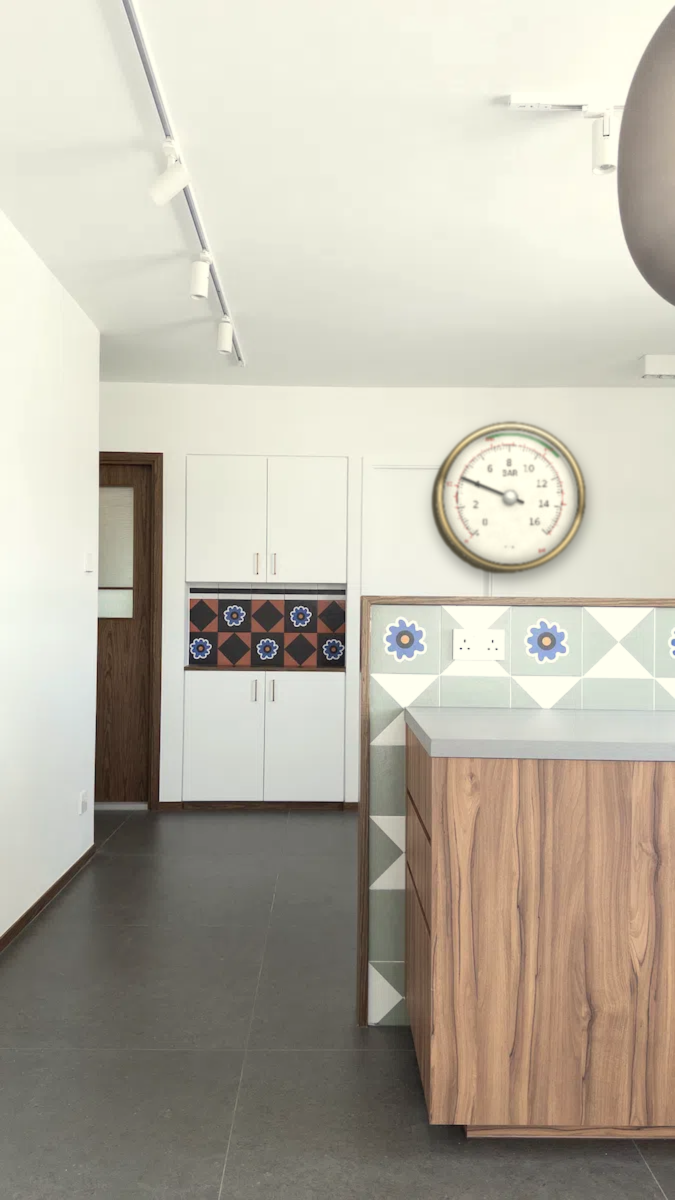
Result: 4 (bar)
